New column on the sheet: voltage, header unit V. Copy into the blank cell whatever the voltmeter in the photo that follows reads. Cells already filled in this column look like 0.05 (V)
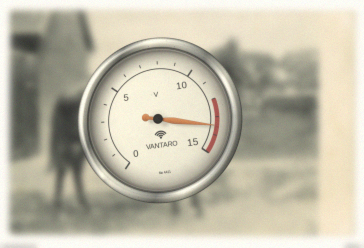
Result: 13.5 (V)
